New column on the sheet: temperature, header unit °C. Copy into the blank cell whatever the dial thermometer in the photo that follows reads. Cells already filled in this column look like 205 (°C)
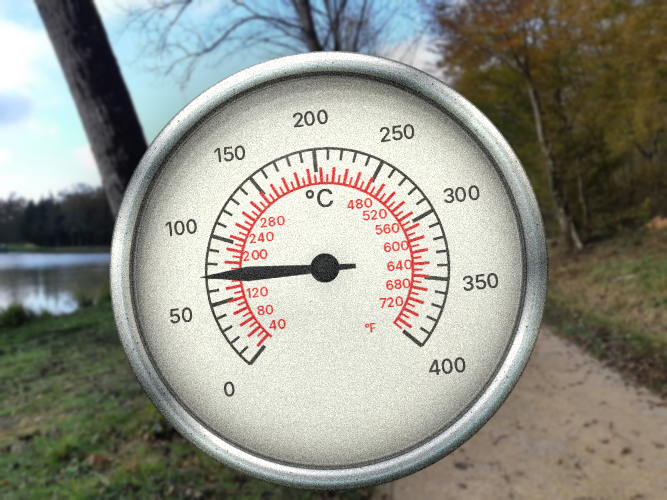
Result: 70 (°C)
